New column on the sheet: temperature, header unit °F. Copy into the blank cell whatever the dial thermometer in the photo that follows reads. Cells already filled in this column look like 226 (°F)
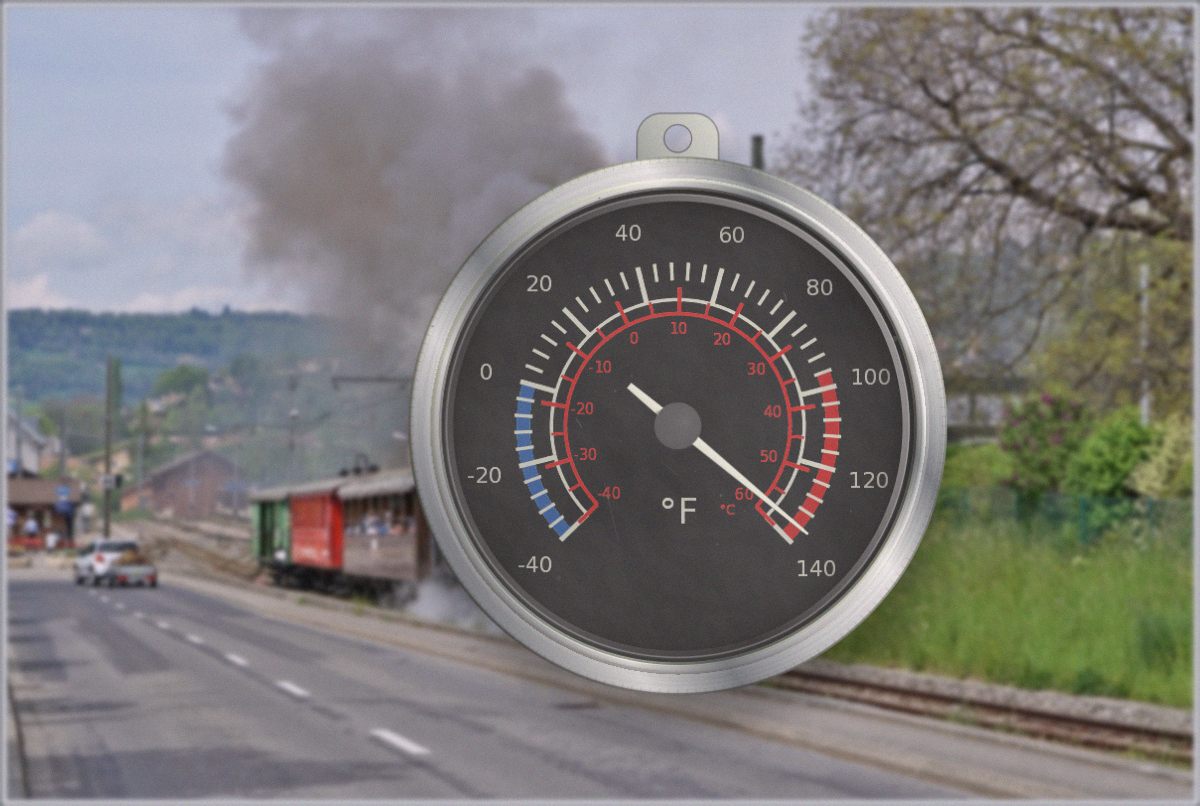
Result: 136 (°F)
